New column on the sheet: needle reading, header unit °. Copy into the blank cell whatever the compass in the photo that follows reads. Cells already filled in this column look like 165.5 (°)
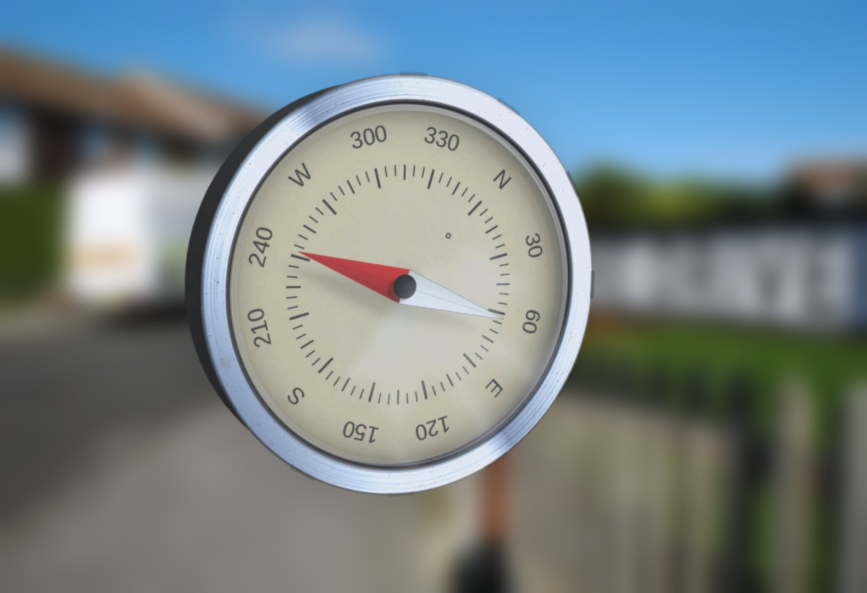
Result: 242.5 (°)
